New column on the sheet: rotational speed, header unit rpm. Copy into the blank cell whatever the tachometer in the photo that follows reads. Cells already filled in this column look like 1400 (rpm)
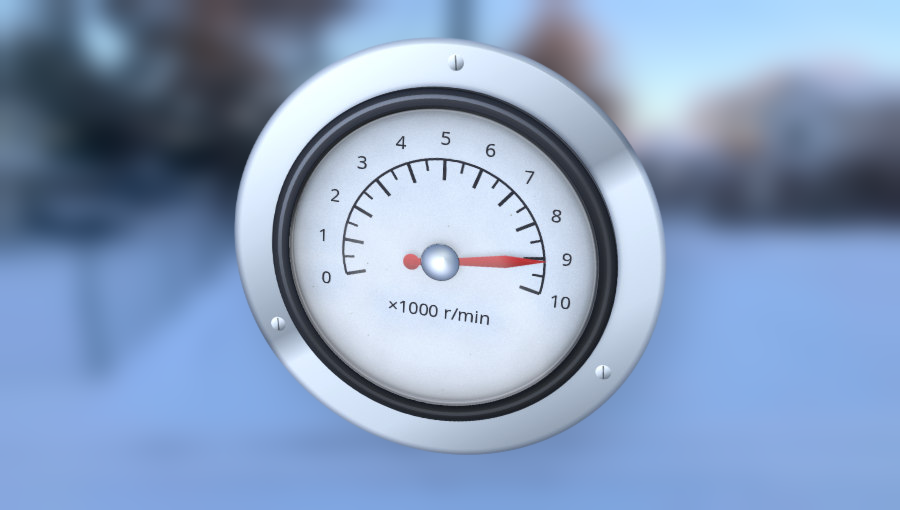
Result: 9000 (rpm)
